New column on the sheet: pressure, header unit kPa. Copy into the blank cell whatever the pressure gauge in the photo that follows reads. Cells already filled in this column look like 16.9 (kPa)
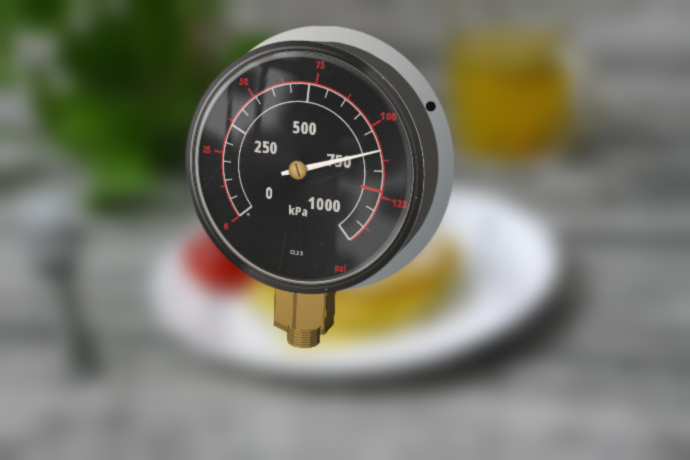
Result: 750 (kPa)
